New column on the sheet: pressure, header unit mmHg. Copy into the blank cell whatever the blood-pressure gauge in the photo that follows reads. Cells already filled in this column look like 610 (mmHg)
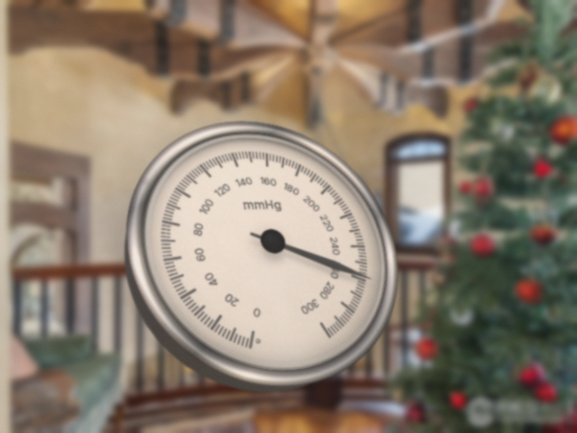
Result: 260 (mmHg)
